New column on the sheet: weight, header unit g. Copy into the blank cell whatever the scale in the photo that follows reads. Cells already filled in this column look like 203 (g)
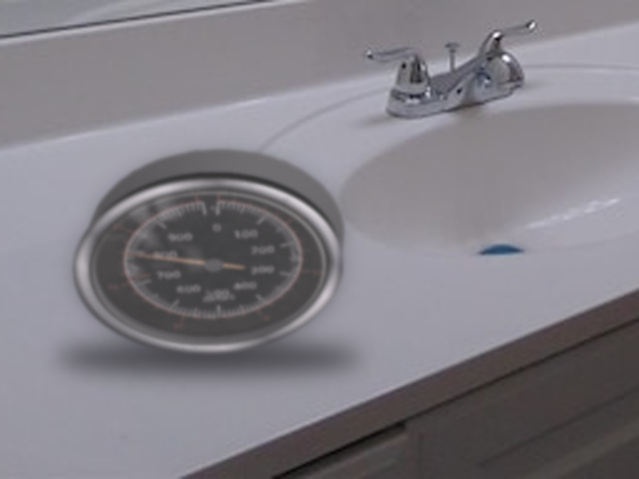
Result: 800 (g)
